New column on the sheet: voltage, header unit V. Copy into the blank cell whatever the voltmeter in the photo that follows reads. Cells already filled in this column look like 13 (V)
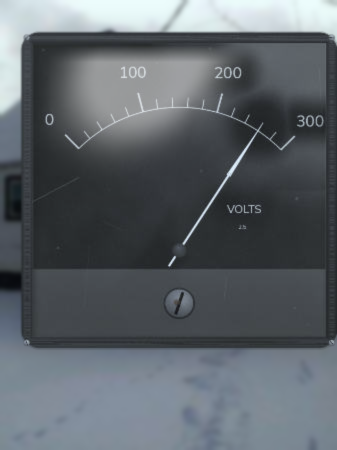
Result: 260 (V)
